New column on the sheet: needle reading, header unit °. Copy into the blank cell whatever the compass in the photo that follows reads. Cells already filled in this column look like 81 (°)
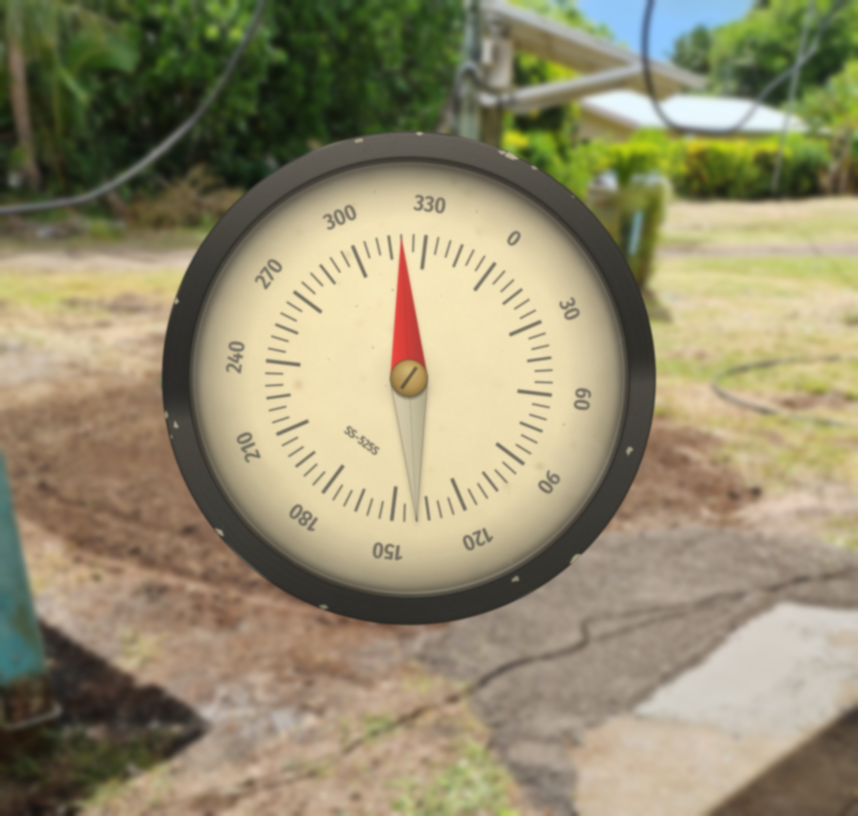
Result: 320 (°)
